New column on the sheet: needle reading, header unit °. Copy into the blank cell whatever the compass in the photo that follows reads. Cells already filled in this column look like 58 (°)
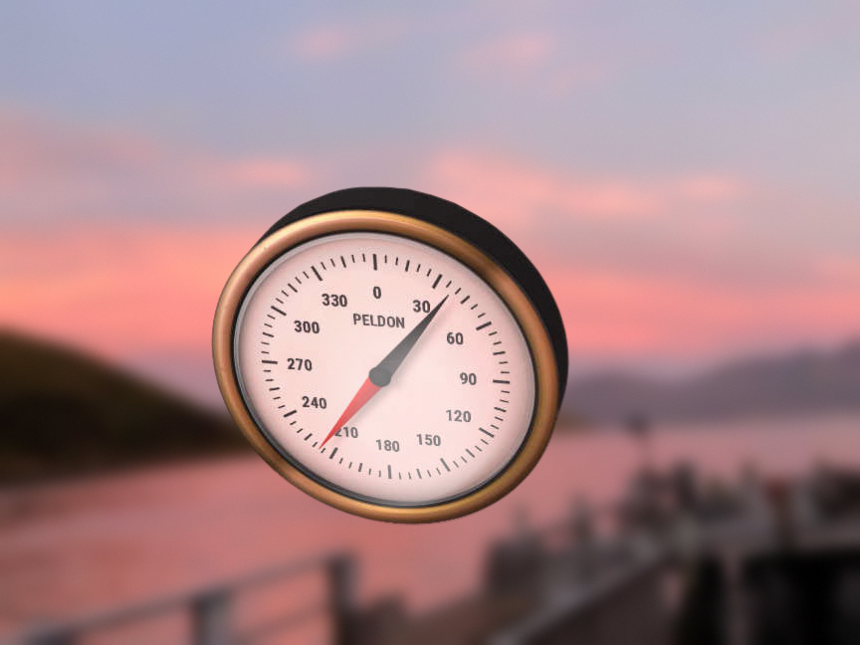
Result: 217.5 (°)
